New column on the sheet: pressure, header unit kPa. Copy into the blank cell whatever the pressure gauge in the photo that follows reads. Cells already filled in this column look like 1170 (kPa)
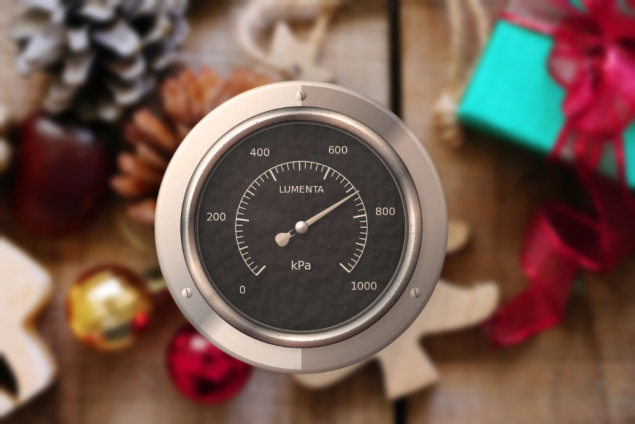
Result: 720 (kPa)
